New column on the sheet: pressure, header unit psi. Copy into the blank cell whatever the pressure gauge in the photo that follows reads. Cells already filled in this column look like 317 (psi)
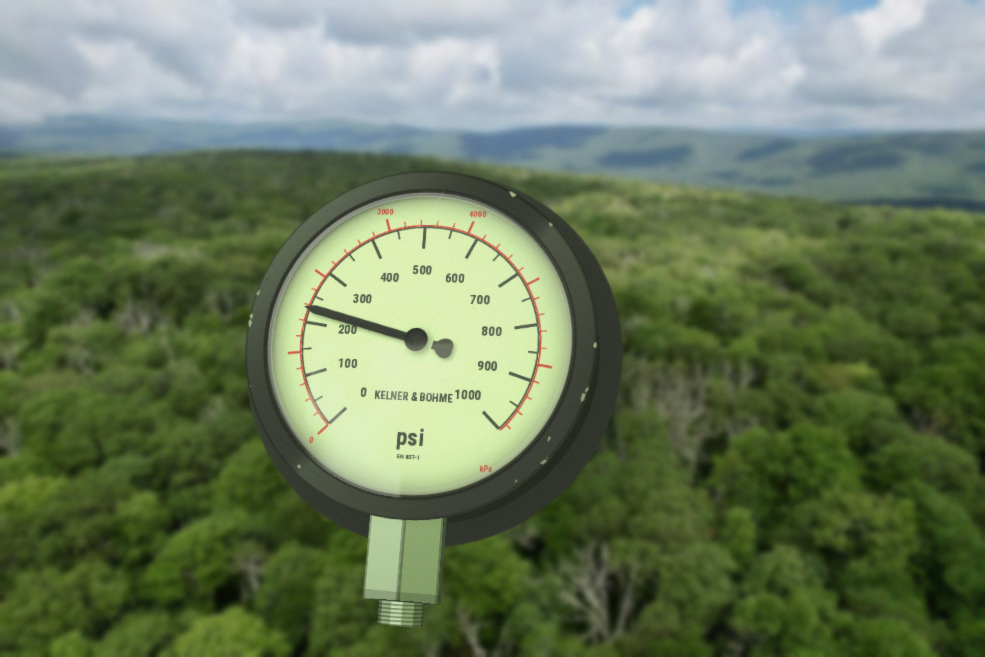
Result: 225 (psi)
